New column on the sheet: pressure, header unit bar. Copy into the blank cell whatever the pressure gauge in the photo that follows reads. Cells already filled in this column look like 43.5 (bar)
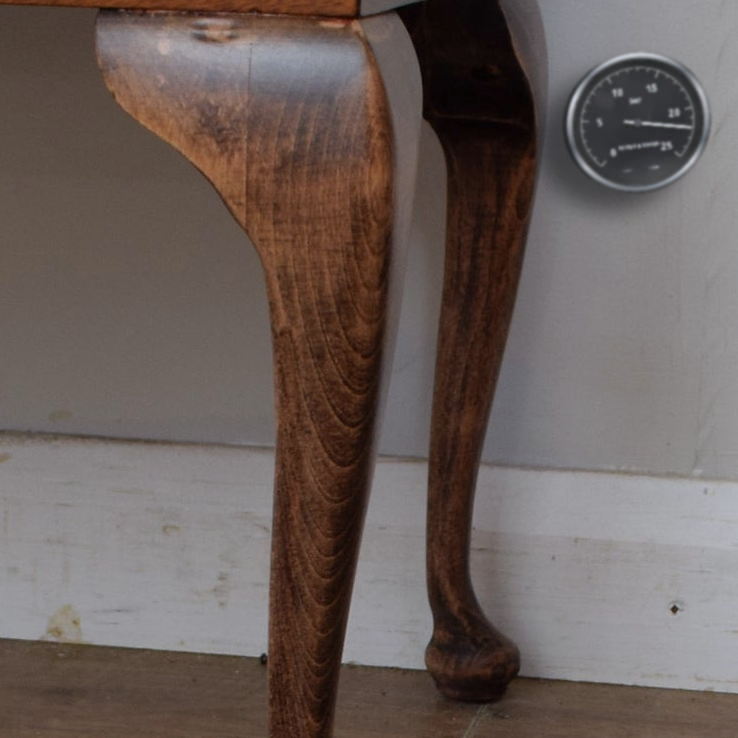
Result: 22 (bar)
